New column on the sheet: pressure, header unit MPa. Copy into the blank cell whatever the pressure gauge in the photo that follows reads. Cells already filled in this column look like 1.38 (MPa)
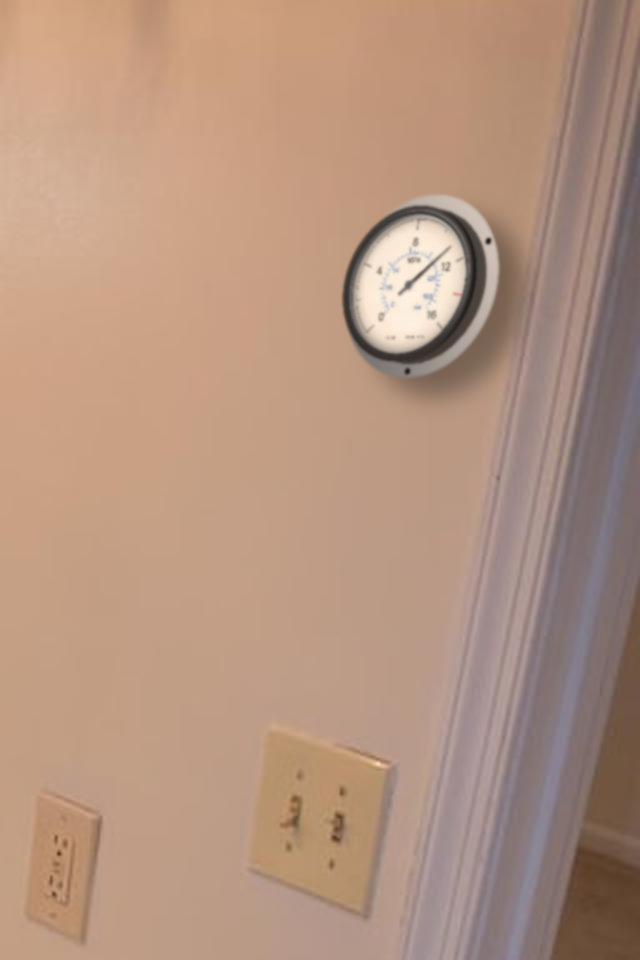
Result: 11 (MPa)
